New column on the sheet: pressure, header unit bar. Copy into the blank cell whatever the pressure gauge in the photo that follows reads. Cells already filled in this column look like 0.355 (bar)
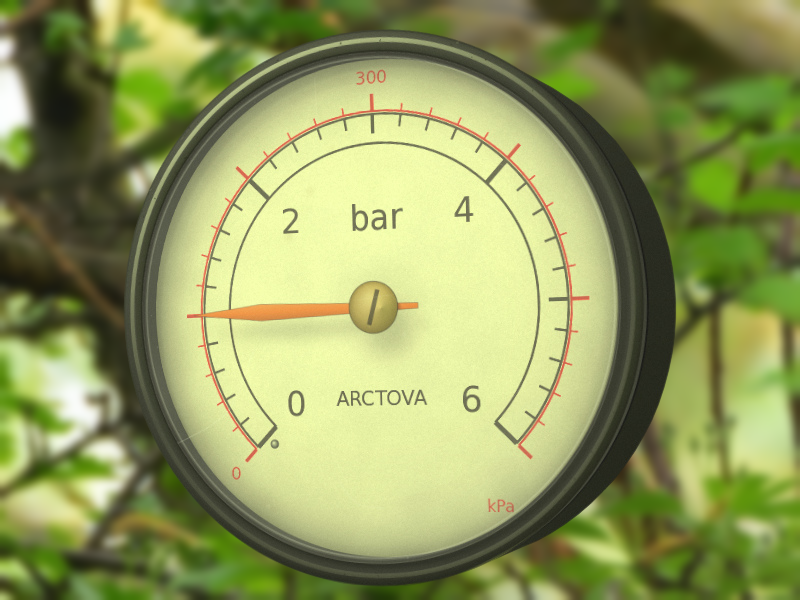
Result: 1 (bar)
